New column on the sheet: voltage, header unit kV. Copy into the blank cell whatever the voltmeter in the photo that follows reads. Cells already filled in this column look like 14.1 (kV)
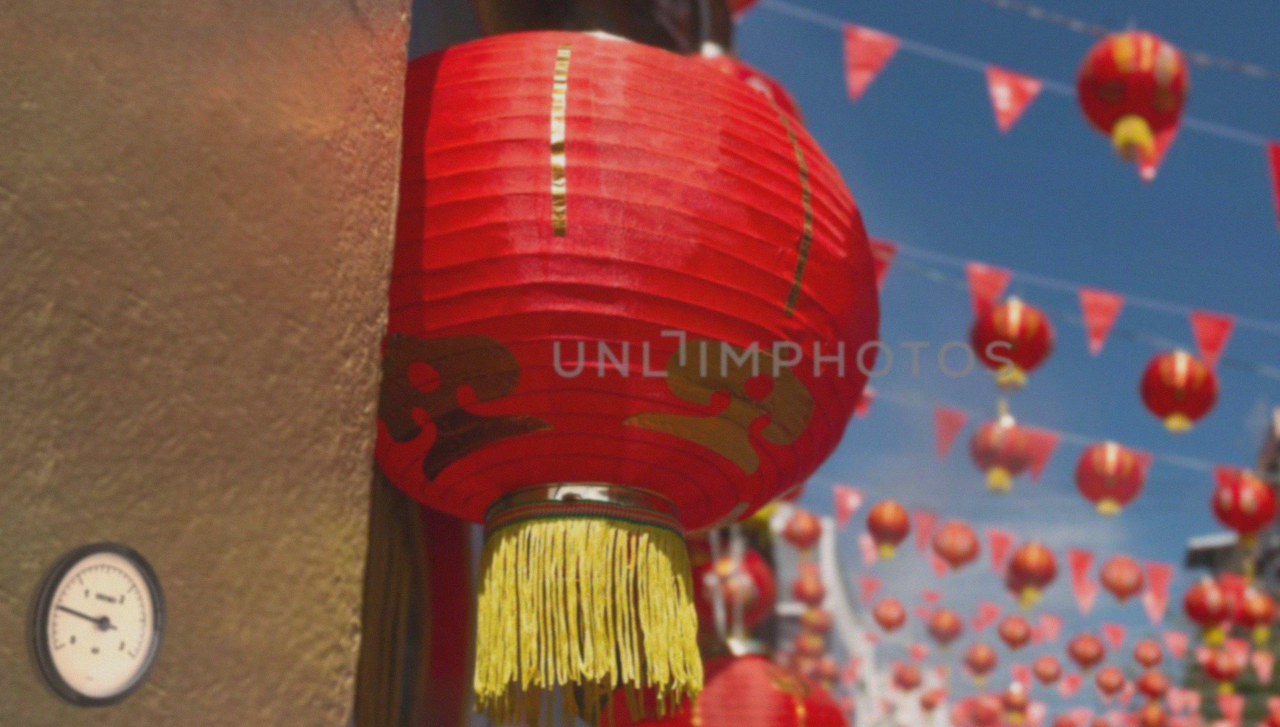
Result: 0.5 (kV)
